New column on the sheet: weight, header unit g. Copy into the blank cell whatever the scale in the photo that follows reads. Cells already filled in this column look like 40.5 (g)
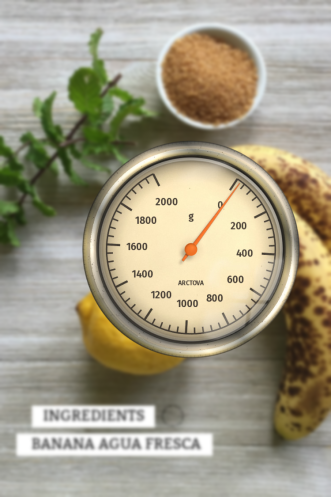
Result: 20 (g)
